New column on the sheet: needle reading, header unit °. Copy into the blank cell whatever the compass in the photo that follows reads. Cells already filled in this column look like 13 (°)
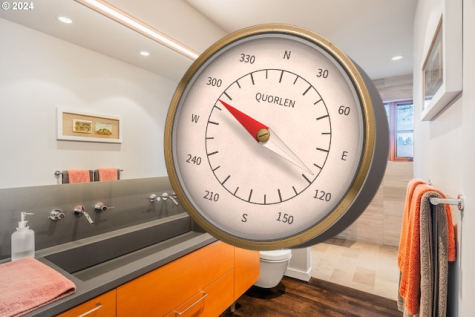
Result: 292.5 (°)
